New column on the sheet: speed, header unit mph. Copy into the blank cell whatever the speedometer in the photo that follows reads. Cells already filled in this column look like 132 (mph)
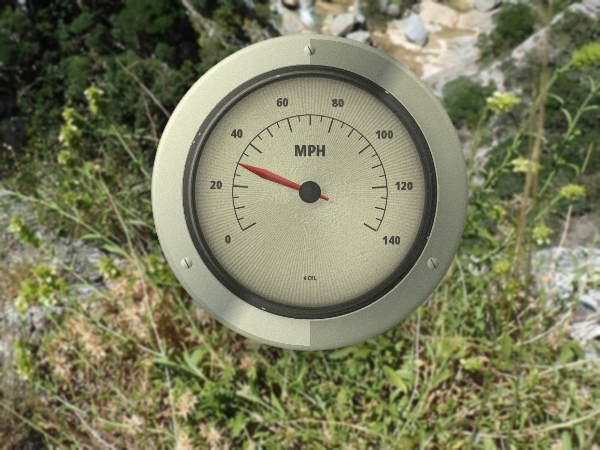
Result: 30 (mph)
